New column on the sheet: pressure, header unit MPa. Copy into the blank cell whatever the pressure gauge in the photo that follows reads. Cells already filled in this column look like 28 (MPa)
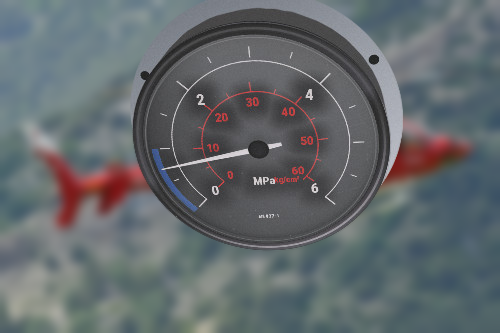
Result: 0.75 (MPa)
